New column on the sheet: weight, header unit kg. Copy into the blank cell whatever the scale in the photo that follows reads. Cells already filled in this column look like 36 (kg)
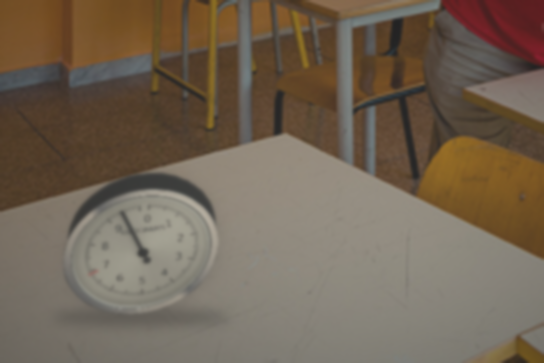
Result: 9.5 (kg)
